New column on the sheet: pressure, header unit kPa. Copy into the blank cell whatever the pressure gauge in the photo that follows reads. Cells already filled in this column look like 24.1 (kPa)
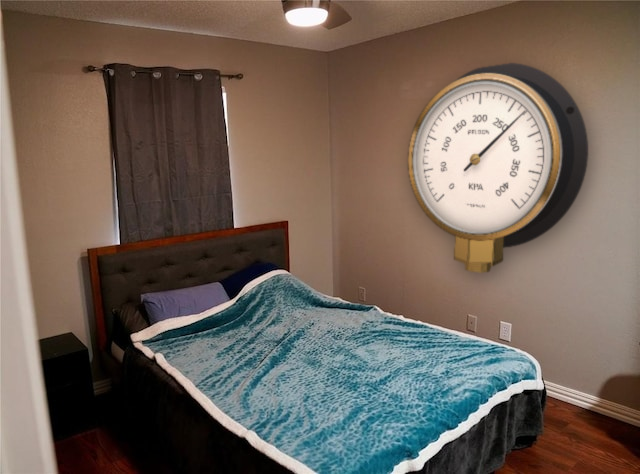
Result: 270 (kPa)
